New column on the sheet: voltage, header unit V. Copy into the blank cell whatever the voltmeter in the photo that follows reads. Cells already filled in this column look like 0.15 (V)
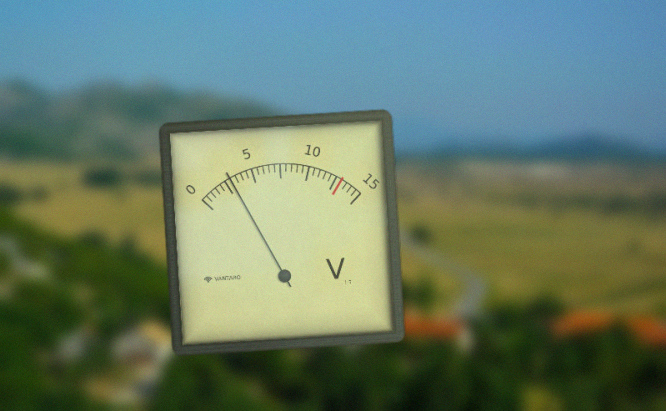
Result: 3 (V)
